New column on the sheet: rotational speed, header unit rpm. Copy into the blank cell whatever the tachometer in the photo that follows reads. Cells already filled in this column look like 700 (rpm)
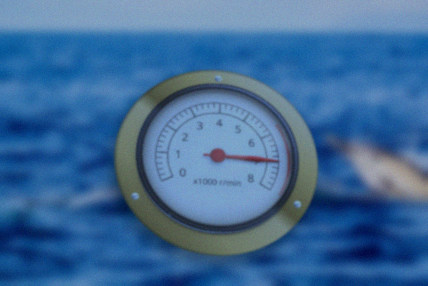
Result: 7000 (rpm)
